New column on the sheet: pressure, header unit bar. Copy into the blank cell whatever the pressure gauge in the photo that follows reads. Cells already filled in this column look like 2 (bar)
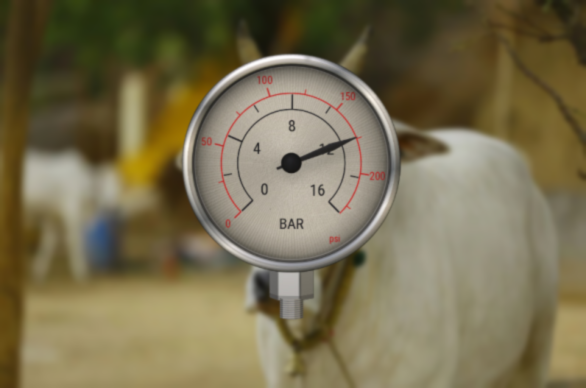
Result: 12 (bar)
